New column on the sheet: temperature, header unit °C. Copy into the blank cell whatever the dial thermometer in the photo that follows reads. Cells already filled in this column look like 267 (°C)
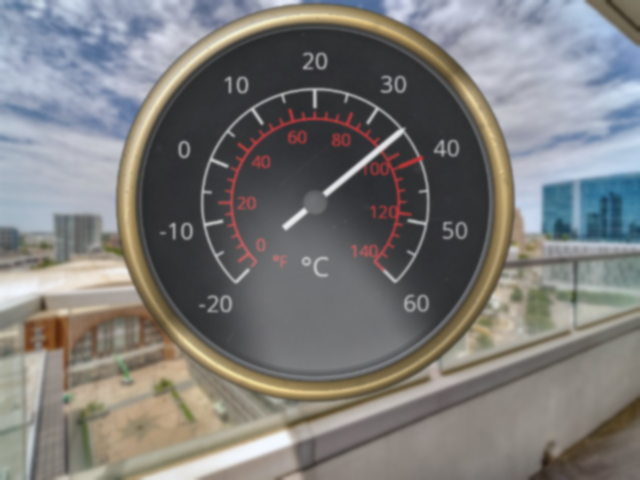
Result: 35 (°C)
